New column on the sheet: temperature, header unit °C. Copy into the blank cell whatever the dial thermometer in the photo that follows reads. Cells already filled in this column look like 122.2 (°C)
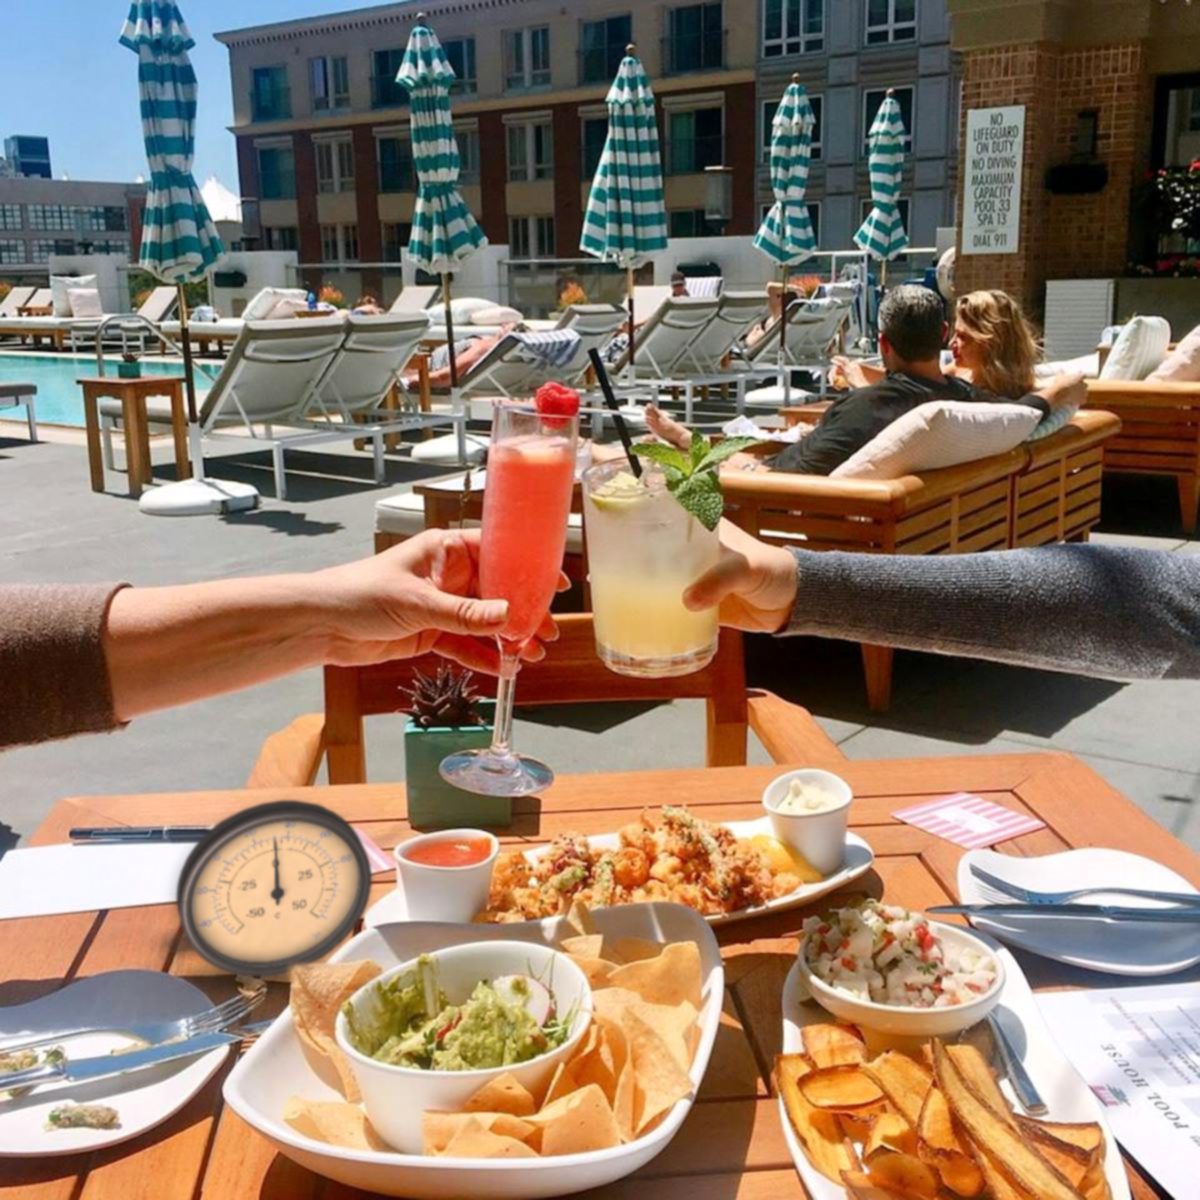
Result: 0 (°C)
